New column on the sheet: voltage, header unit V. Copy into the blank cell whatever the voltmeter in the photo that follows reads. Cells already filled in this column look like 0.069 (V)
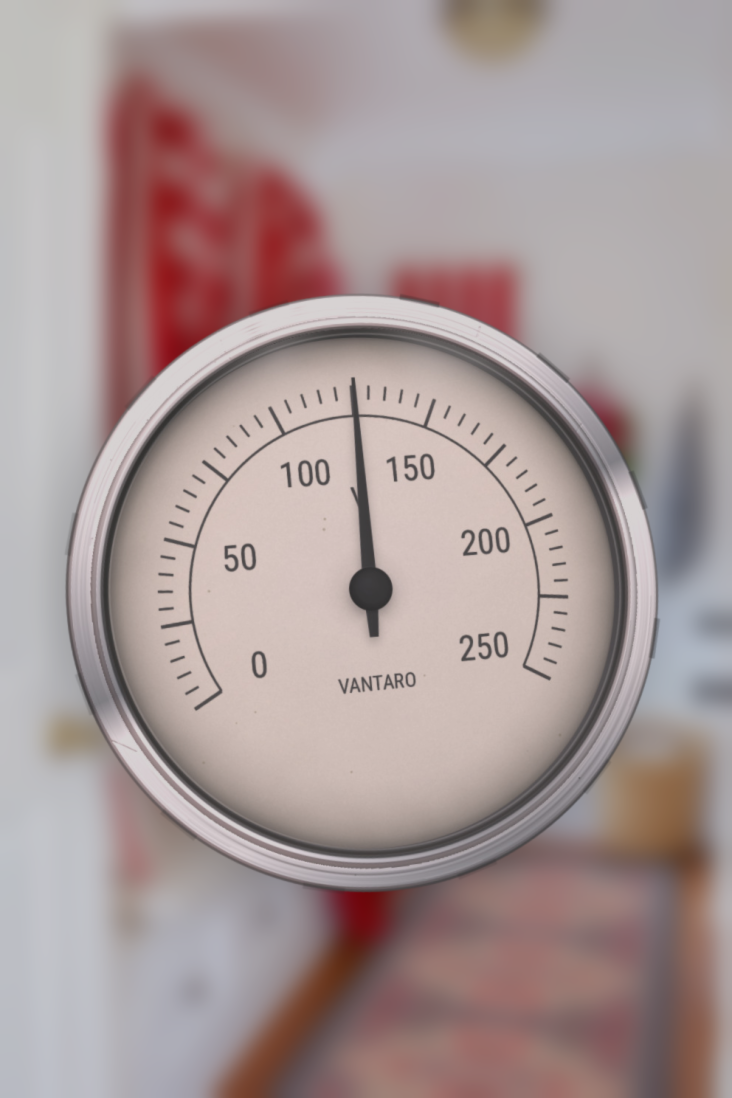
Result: 125 (V)
